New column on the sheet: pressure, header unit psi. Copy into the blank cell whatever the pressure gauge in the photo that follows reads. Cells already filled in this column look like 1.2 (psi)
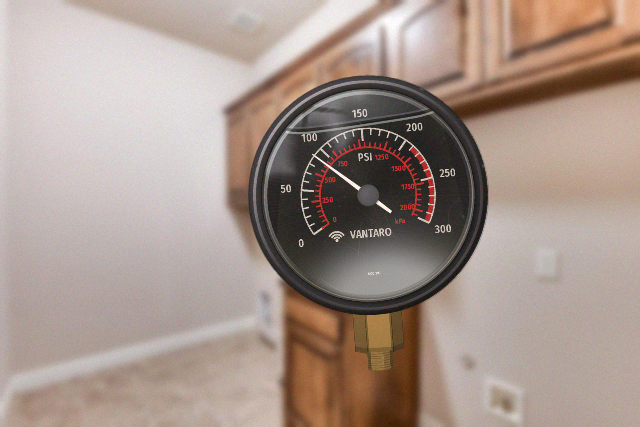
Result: 90 (psi)
